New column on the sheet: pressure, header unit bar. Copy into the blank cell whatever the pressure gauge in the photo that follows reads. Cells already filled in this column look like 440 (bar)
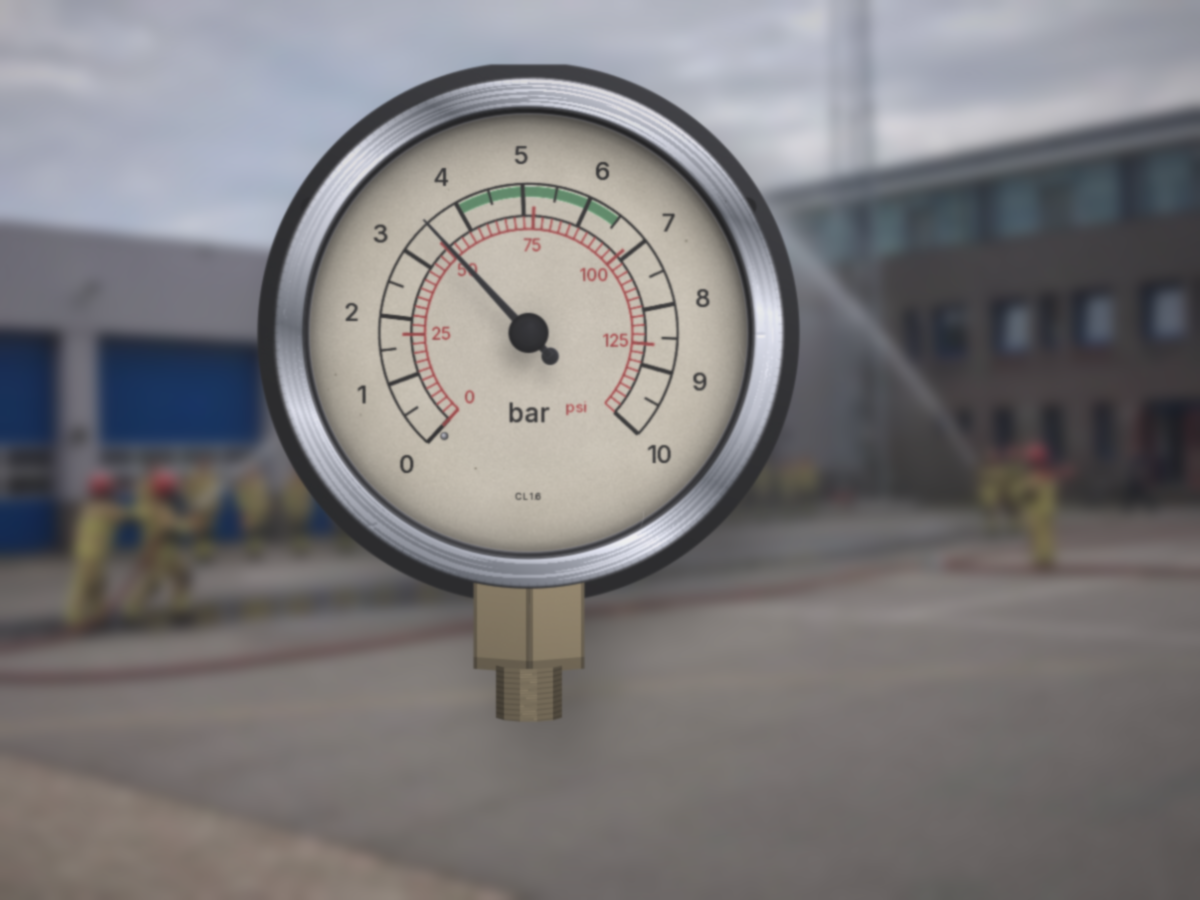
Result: 3.5 (bar)
